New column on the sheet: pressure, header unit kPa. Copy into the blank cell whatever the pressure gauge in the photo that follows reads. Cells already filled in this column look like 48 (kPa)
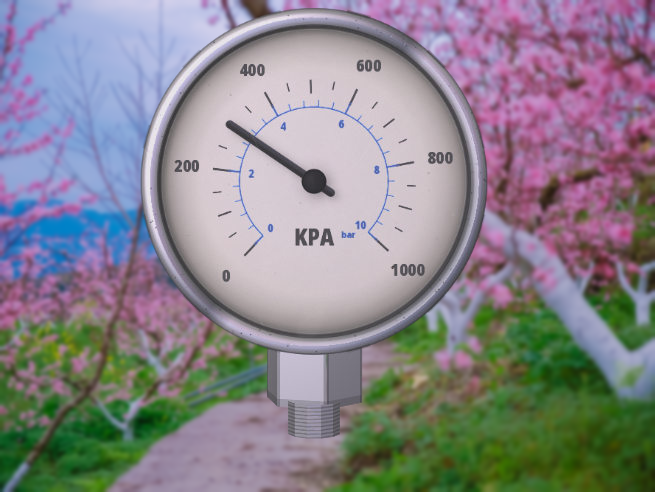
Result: 300 (kPa)
